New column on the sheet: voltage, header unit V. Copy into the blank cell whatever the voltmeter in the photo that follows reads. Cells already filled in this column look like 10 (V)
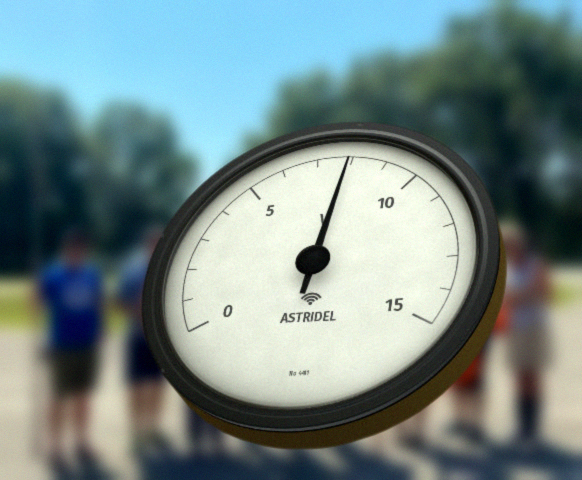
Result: 8 (V)
